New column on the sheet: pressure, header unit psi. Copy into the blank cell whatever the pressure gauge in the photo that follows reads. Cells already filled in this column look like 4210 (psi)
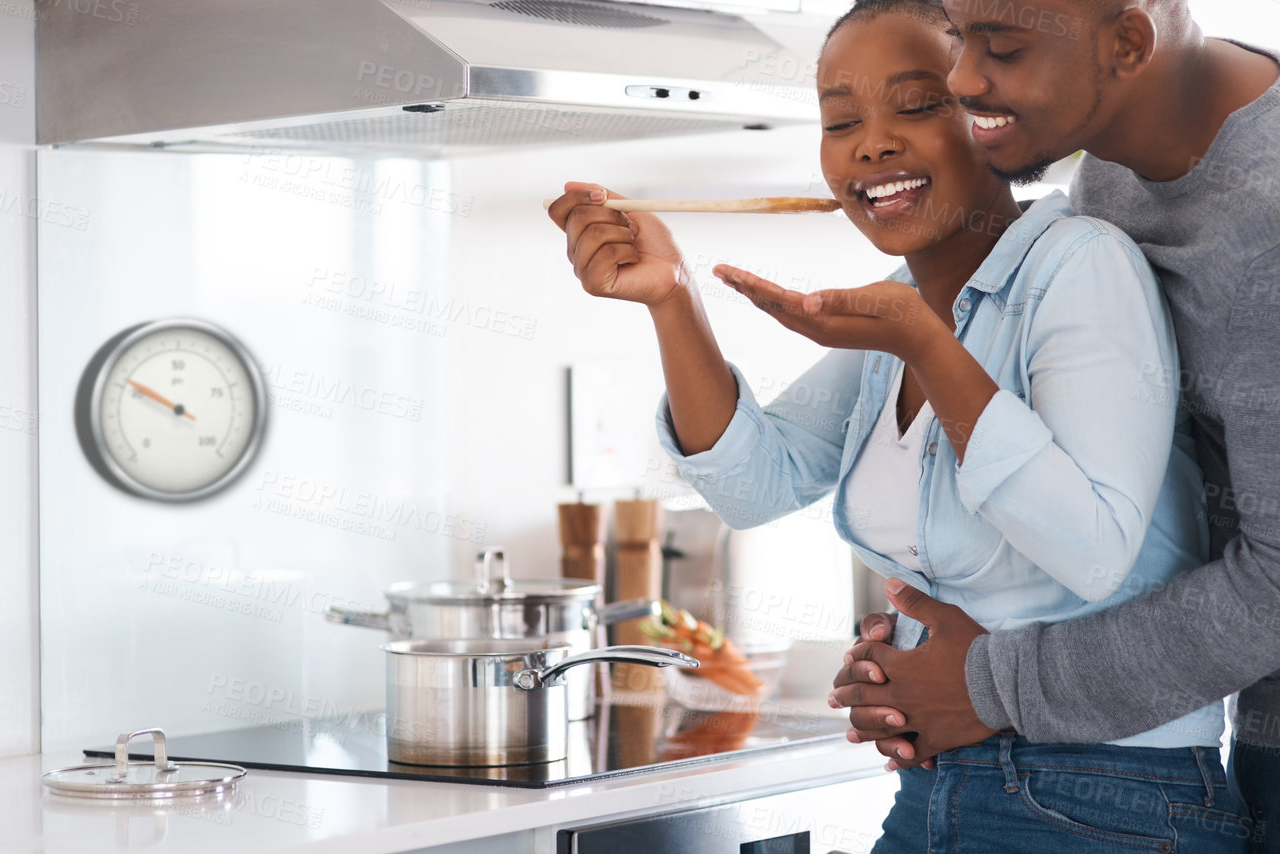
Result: 27.5 (psi)
